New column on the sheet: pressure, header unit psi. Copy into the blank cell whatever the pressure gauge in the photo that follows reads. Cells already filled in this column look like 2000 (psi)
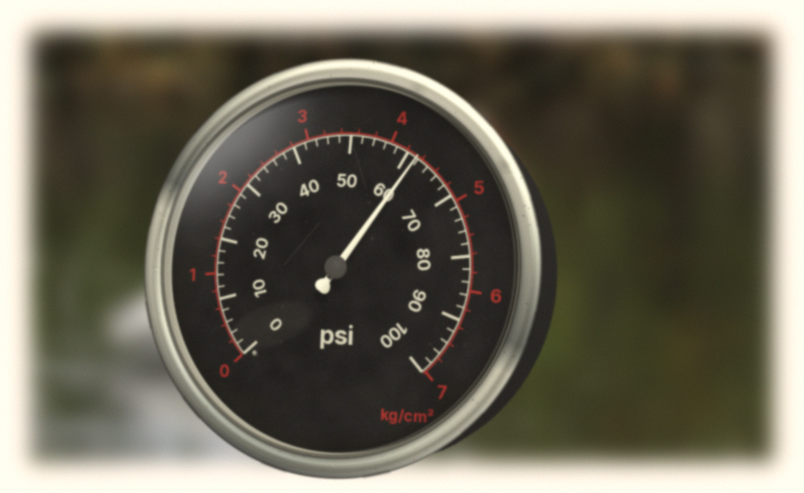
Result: 62 (psi)
